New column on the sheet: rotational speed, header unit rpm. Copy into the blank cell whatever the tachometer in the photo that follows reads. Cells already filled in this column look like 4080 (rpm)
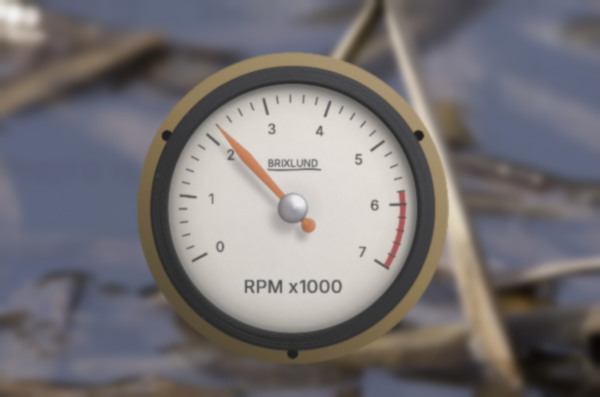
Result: 2200 (rpm)
